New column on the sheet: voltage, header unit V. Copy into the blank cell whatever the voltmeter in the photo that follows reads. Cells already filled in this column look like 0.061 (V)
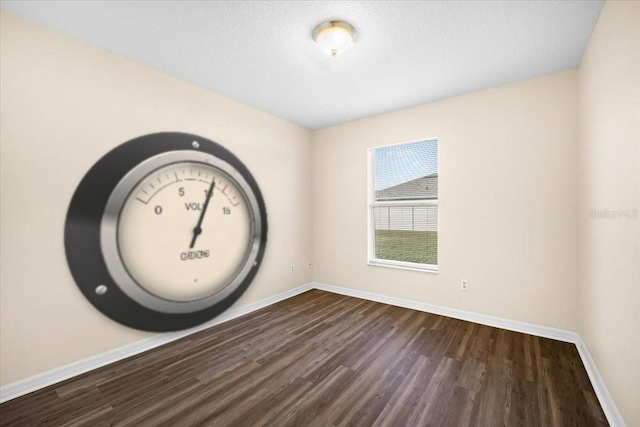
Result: 10 (V)
